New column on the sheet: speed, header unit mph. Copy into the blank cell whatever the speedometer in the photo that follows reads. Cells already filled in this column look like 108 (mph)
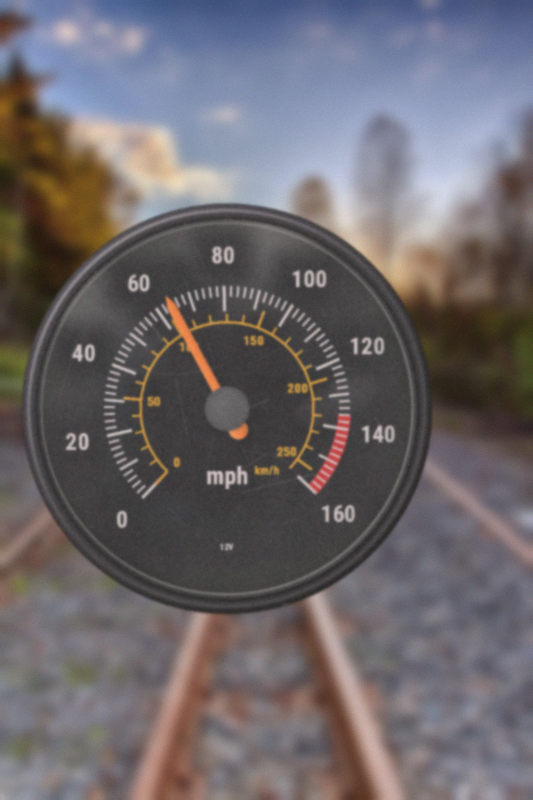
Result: 64 (mph)
